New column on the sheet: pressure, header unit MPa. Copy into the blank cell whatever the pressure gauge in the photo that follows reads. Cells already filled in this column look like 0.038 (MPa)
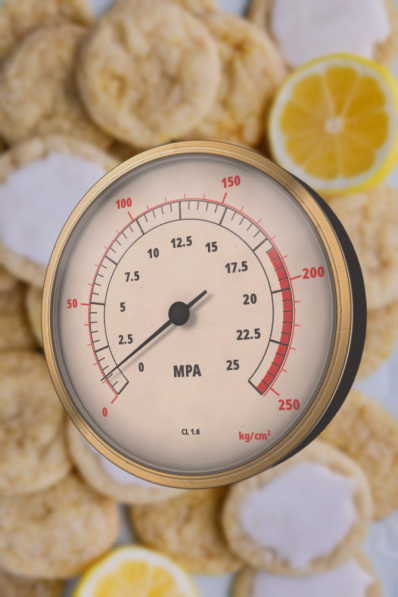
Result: 1 (MPa)
